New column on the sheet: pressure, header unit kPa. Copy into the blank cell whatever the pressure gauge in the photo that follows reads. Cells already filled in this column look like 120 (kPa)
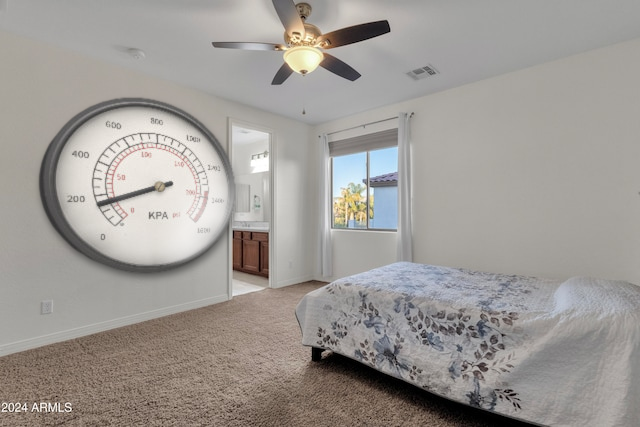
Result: 150 (kPa)
